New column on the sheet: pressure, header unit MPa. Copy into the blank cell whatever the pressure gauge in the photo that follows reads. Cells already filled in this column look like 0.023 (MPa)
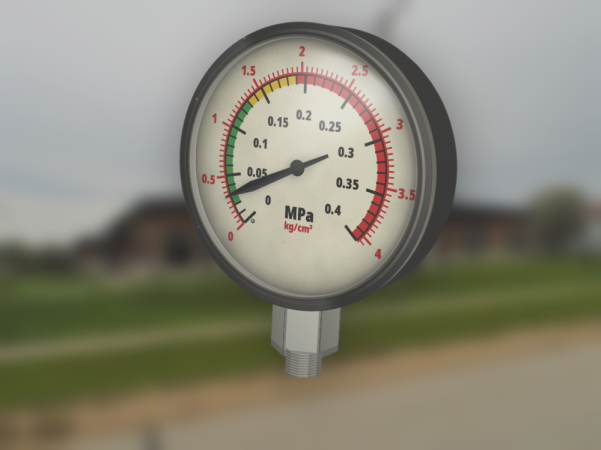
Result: 0.03 (MPa)
